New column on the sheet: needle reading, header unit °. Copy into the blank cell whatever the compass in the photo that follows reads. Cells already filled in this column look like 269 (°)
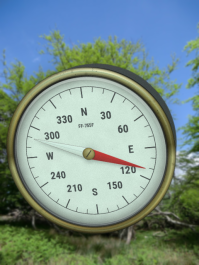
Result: 110 (°)
